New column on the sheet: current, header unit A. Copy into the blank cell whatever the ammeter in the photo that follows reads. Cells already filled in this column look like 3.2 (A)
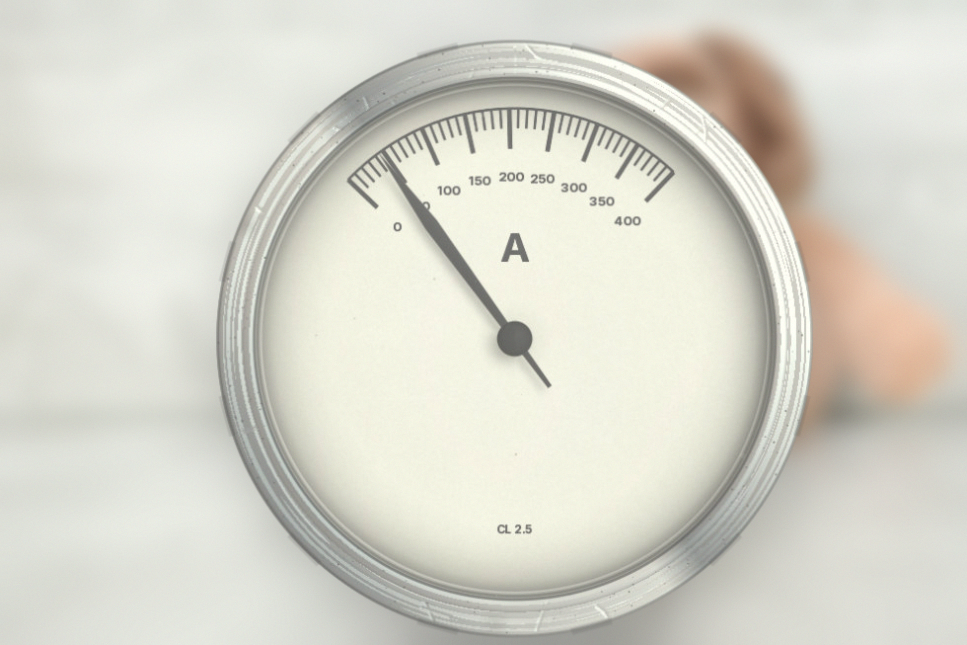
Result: 45 (A)
